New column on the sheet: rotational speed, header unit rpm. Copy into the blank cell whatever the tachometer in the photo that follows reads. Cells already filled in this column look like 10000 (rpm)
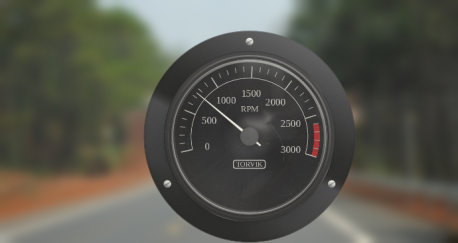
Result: 750 (rpm)
